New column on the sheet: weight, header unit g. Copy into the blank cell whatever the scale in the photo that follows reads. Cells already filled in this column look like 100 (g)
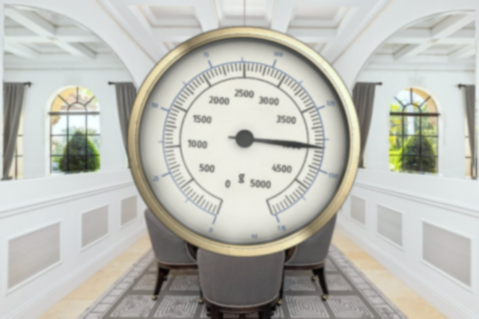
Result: 4000 (g)
